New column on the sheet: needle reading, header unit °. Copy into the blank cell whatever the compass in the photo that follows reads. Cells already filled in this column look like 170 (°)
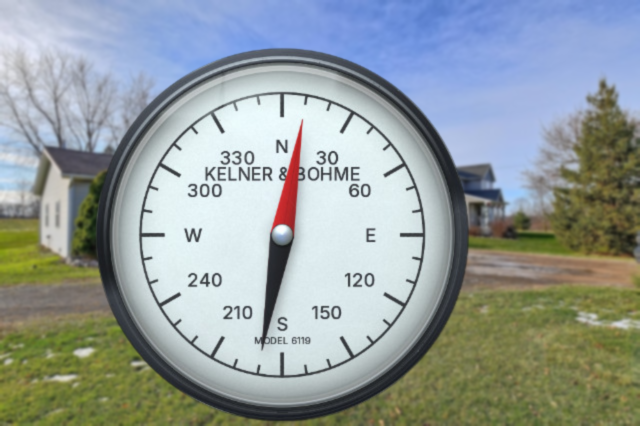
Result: 10 (°)
